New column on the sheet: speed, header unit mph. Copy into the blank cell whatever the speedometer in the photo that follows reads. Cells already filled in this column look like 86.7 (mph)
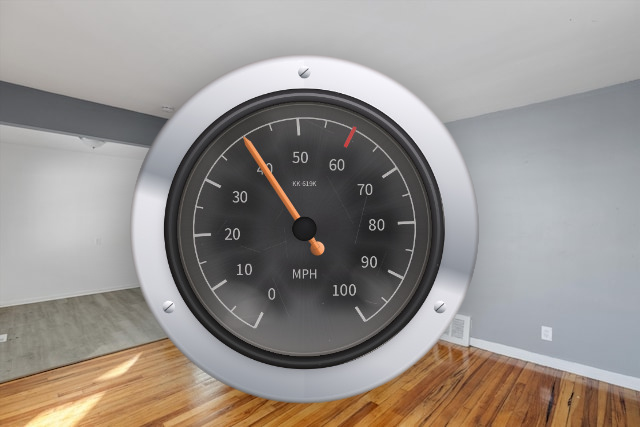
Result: 40 (mph)
